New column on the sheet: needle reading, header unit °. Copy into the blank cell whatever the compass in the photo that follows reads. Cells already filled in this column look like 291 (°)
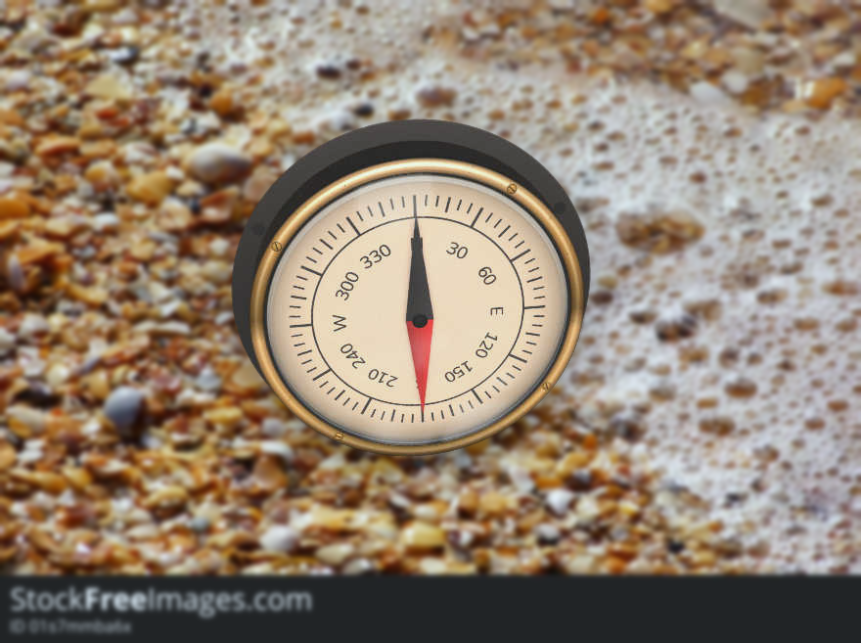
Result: 180 (°)
